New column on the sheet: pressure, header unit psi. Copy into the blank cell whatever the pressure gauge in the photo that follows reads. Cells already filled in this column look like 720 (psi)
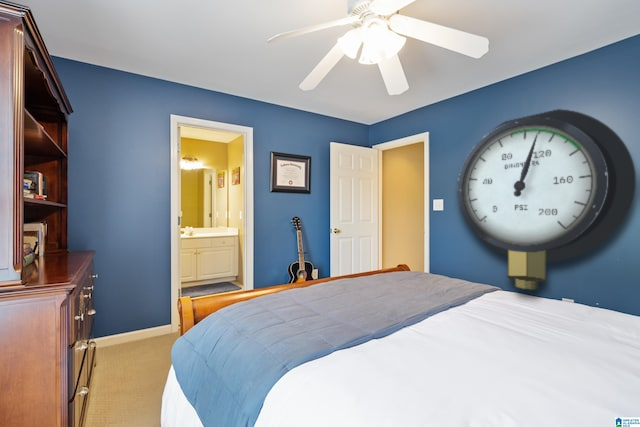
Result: 110 (psi)
